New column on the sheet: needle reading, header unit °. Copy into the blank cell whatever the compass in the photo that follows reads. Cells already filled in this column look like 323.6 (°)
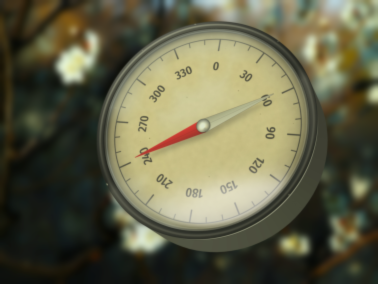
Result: 240 (°)
